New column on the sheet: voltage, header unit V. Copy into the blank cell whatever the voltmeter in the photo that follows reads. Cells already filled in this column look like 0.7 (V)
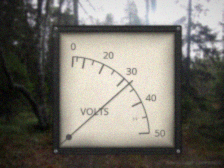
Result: 32.5 (V)
